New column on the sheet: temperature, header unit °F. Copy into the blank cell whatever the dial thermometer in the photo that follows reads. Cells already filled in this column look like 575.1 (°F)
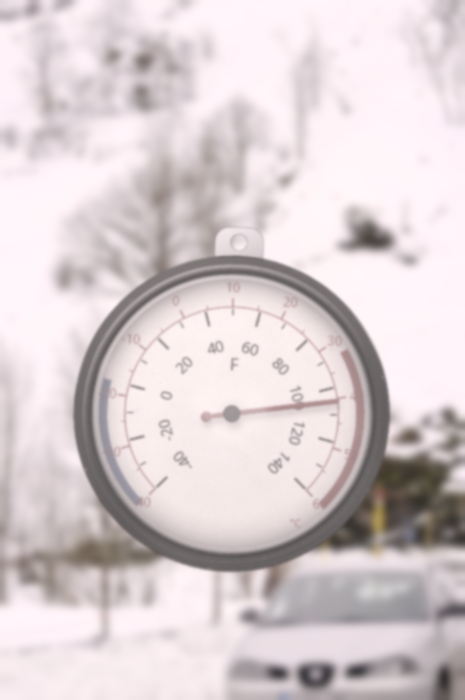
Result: 105 (°F)
